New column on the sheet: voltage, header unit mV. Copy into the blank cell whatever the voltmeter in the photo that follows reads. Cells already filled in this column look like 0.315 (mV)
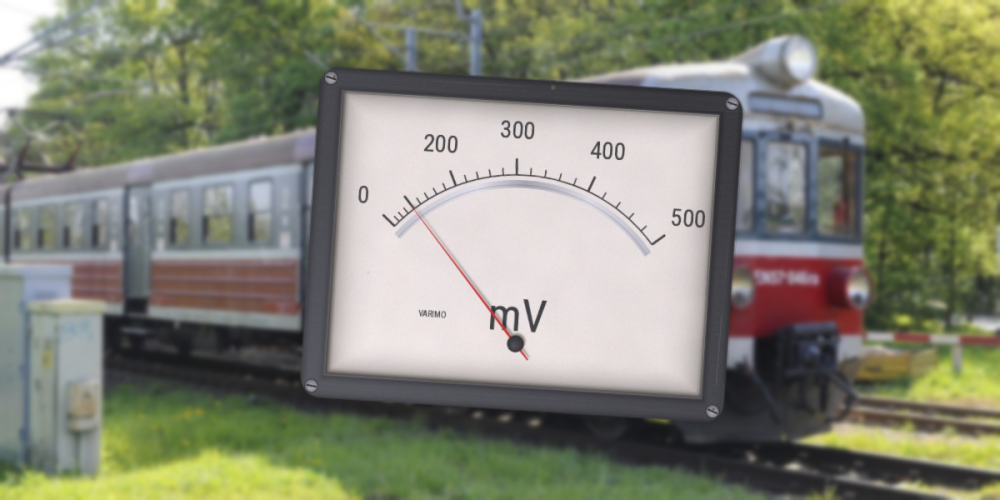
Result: 100 (mV)
